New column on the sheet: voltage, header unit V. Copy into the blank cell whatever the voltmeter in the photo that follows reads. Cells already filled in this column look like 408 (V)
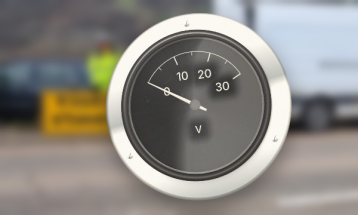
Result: 0 (V)
